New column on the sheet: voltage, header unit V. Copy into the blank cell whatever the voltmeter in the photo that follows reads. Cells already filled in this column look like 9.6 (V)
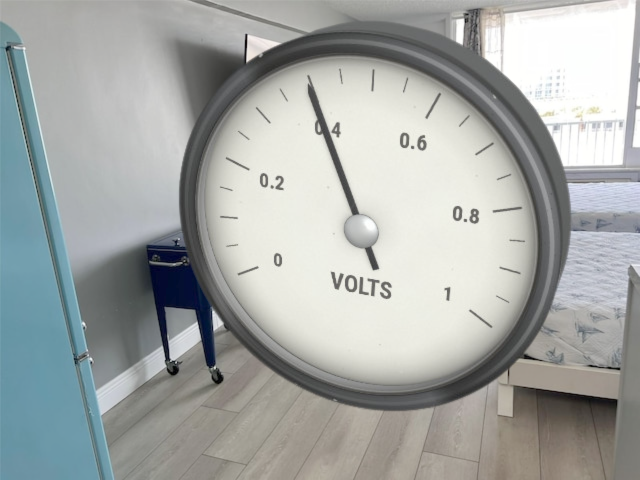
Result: 0.4 (V)
